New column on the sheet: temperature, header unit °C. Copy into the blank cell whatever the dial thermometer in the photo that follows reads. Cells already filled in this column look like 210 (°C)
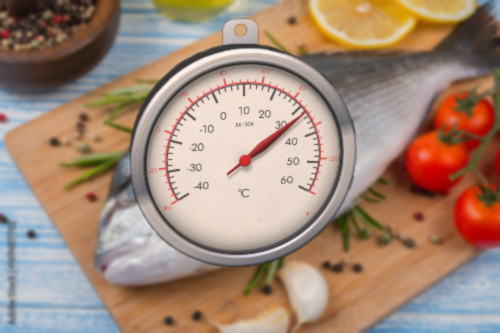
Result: 32 (°C)
